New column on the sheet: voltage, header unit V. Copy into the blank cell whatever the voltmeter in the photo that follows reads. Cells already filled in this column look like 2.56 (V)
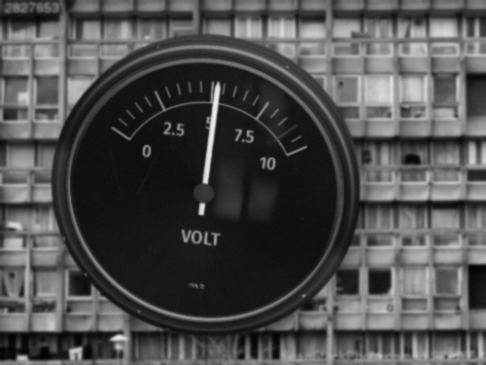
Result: 5.25 (V)
